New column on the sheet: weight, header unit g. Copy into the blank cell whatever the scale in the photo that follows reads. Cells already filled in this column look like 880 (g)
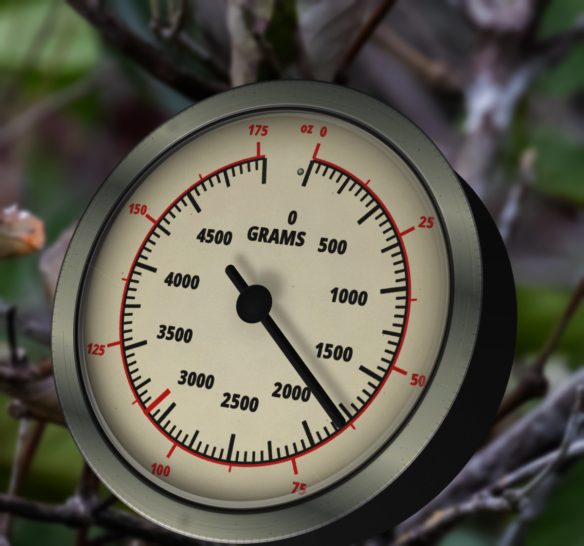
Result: 1800 (g)
